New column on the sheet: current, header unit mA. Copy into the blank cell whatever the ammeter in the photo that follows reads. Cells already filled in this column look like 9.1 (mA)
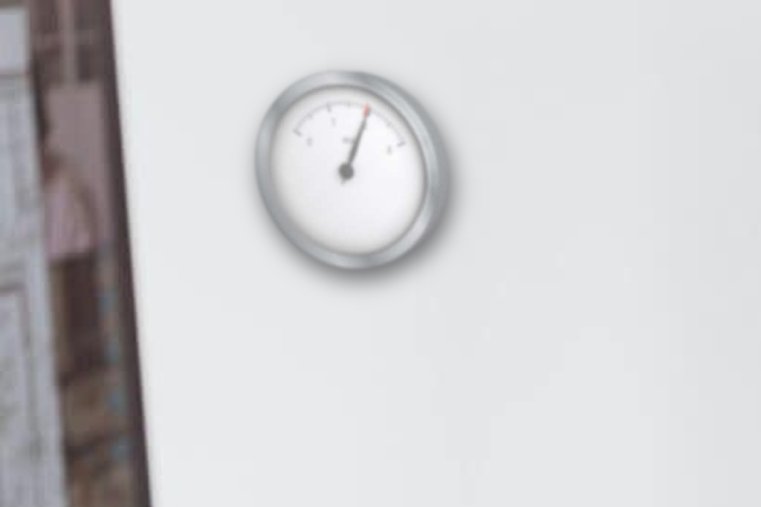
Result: 2 (mA)
